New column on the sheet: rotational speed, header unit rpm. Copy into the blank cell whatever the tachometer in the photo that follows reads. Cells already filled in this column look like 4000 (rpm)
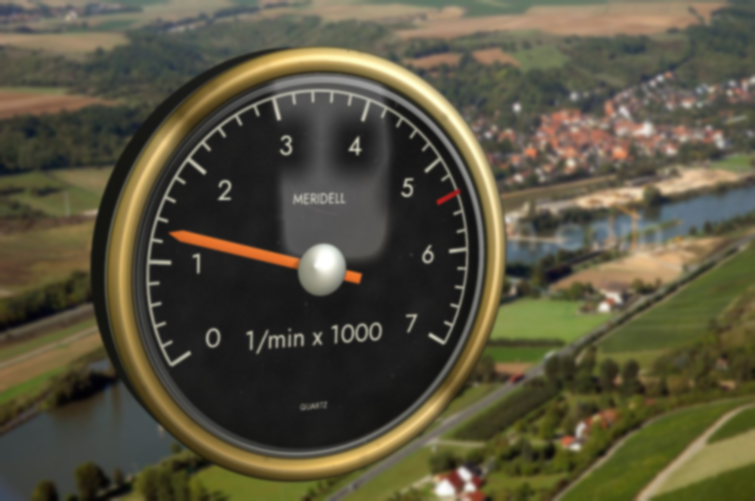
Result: 1300 (rpm)
